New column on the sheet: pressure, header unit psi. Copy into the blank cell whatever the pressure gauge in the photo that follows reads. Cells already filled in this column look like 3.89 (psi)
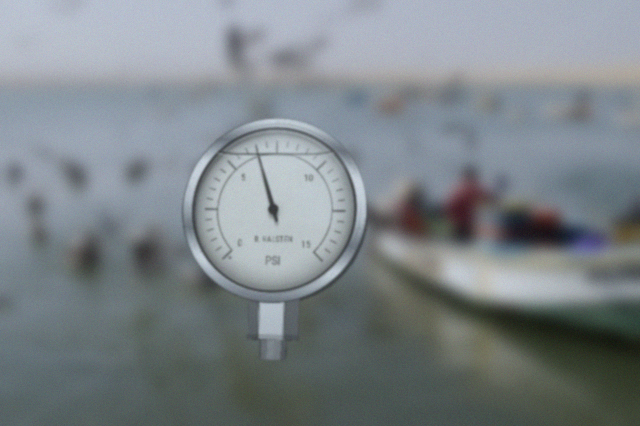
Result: 6.5 (psi)
